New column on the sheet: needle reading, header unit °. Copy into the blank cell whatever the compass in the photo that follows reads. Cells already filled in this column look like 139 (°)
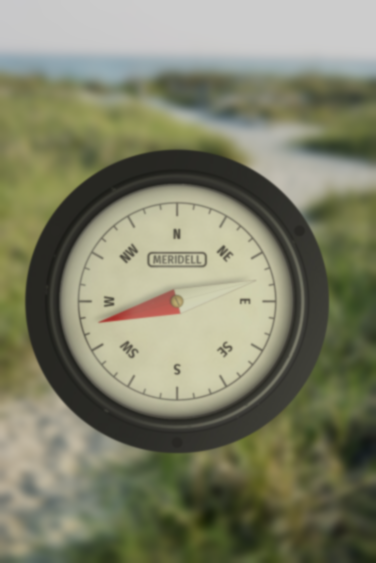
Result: 255 (°)
